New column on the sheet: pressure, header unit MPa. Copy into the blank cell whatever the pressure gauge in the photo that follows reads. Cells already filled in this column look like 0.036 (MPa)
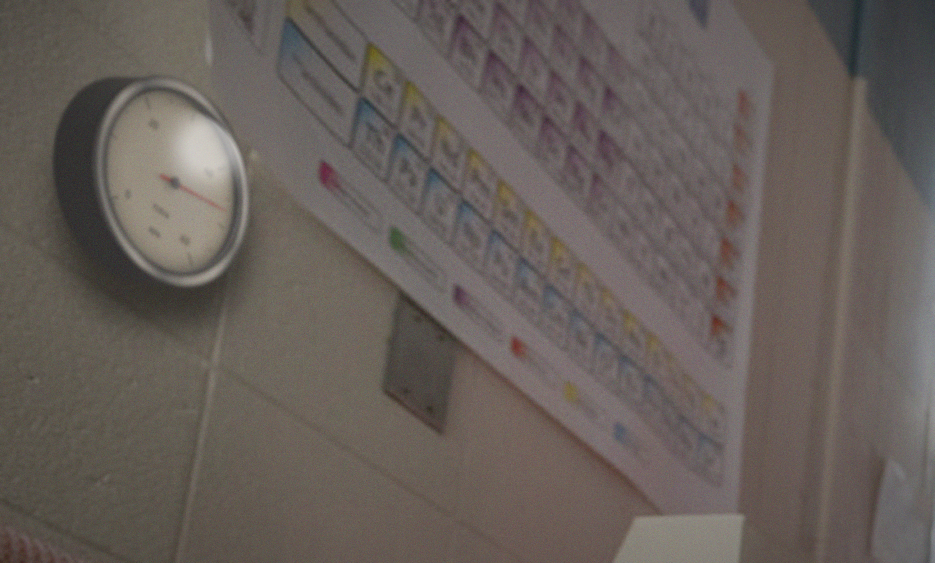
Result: 47.5 (MPa)
